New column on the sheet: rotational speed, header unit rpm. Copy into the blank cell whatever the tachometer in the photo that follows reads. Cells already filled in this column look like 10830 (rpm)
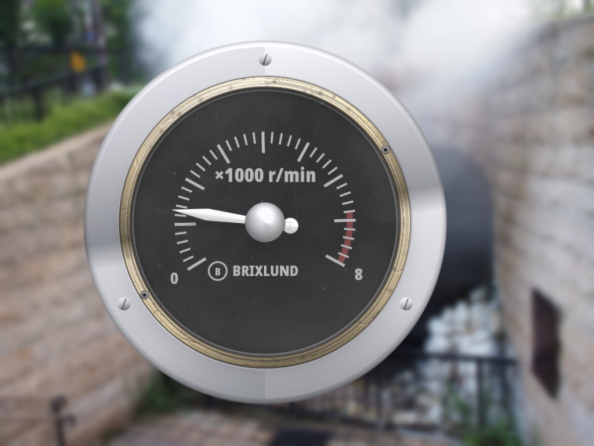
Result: 1300 (rpm)
